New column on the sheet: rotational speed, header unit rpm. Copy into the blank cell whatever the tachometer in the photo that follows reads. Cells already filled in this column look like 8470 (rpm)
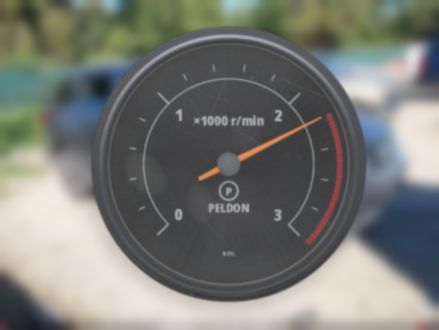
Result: 2200 (rpm)
